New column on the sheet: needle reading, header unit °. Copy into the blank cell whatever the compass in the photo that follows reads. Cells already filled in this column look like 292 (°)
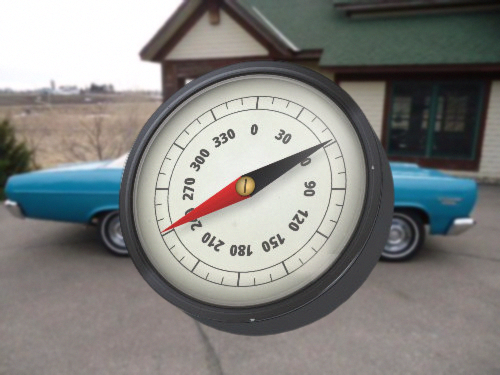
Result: 240 (°)
